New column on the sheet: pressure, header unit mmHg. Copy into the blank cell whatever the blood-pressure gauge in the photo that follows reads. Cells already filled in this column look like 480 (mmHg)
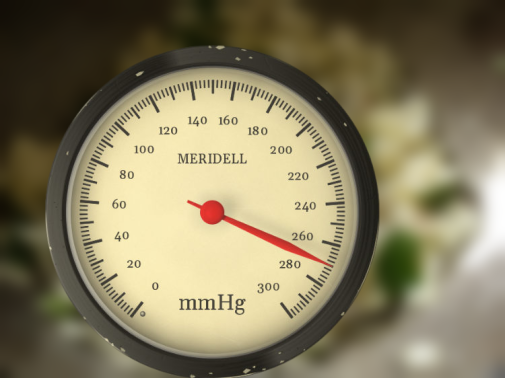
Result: 270 (mmHg)
